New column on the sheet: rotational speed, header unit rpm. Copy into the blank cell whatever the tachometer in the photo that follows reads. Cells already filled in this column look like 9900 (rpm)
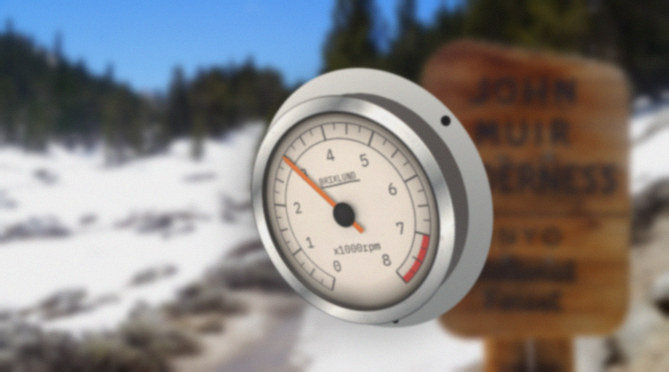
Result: 3000 (rpm)
